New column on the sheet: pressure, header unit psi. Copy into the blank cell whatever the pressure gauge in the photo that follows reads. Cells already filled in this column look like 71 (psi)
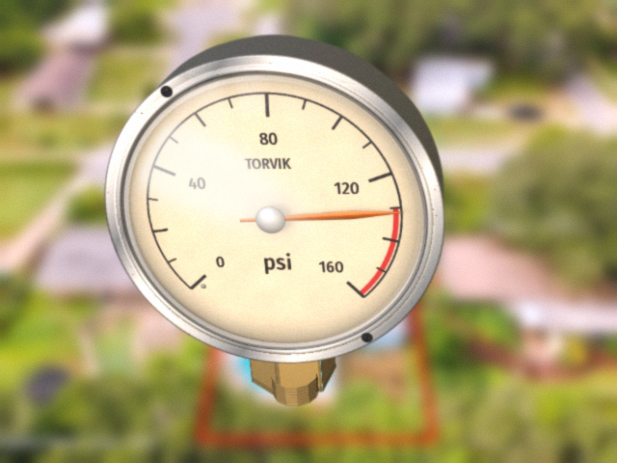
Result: 130 (psi)
